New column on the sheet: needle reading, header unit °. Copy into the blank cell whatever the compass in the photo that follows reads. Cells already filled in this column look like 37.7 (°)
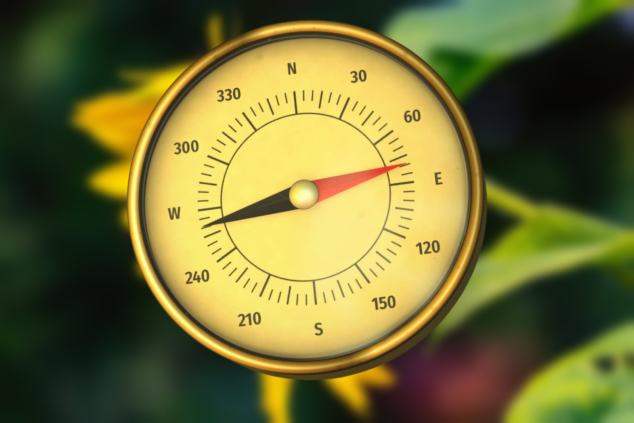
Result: 80 (°)
